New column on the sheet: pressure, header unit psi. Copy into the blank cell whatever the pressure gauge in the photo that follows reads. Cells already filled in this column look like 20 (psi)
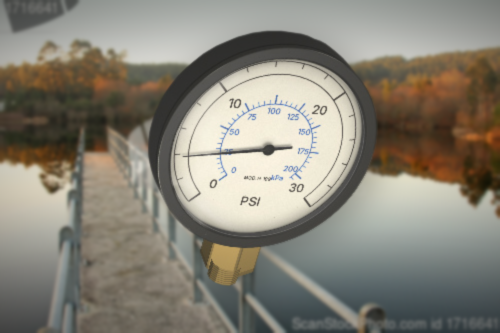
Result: 4 (psi)
